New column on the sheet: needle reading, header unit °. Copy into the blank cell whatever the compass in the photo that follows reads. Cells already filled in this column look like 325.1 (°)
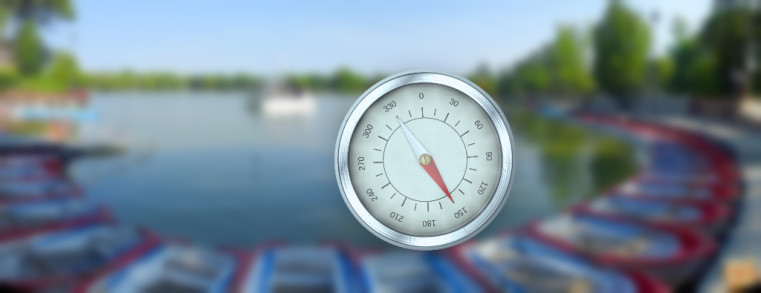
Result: 150 (°)
